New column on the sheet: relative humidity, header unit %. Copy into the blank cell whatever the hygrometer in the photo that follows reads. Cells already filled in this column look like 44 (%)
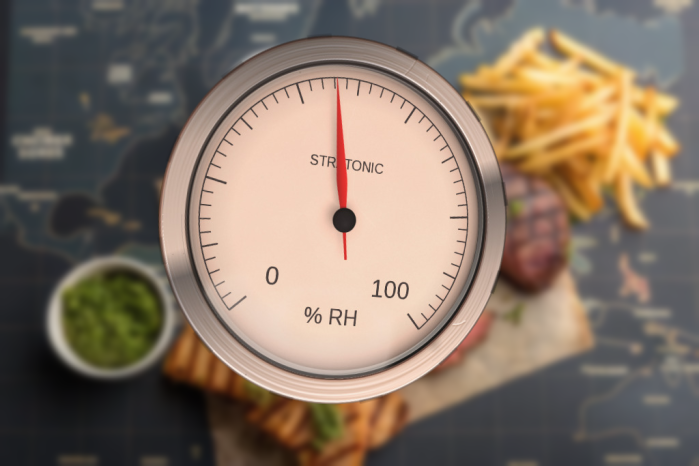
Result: 46 (%)
